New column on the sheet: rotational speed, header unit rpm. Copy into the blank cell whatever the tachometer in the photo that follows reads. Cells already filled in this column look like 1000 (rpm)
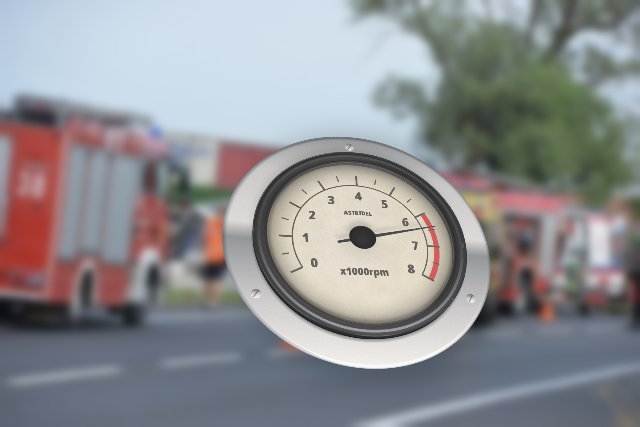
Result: 6500 (rpm)
